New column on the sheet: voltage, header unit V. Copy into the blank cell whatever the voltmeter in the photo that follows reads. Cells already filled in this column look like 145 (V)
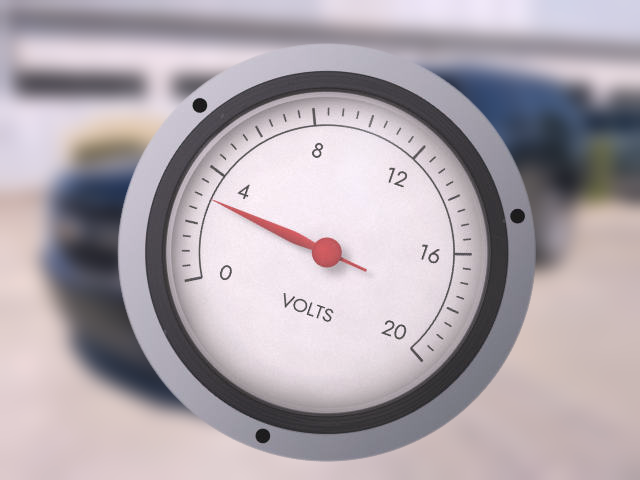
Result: 3 (V)
